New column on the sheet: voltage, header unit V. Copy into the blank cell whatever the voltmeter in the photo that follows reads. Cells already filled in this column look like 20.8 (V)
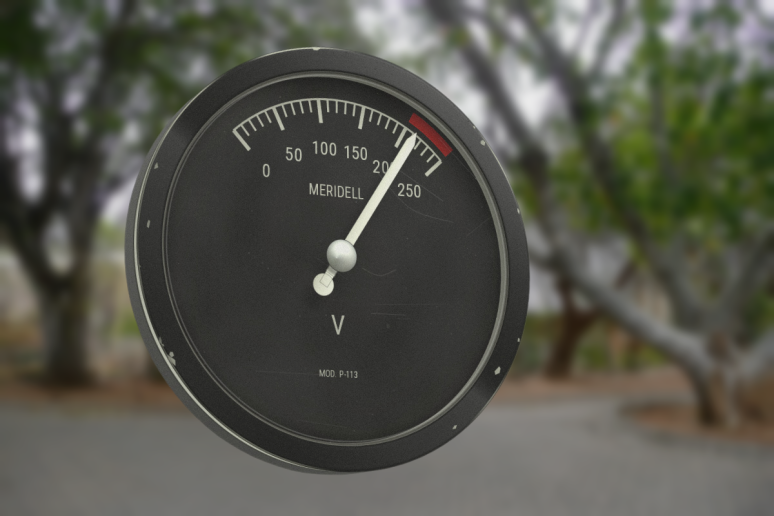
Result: 210 (V)
